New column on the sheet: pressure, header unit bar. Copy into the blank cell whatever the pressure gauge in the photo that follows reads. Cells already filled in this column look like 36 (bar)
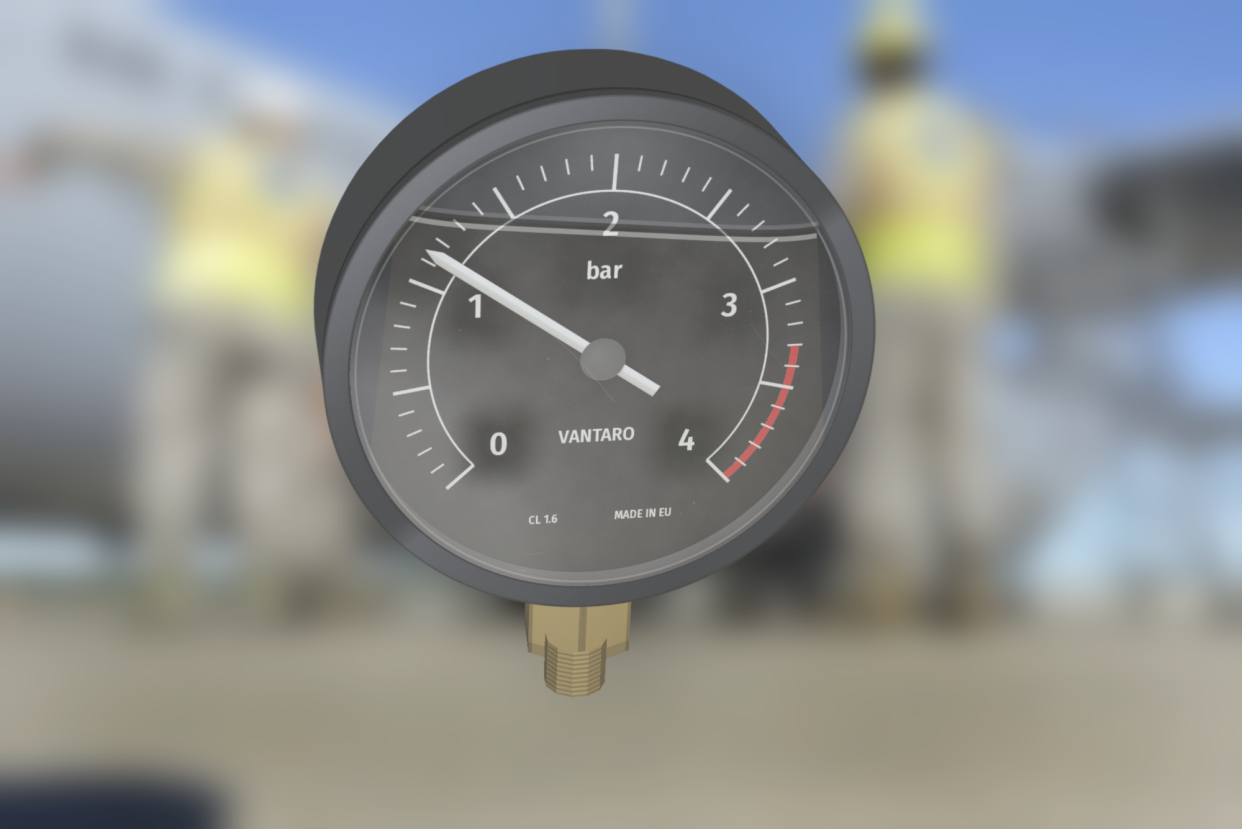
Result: 1.15 (bar)
